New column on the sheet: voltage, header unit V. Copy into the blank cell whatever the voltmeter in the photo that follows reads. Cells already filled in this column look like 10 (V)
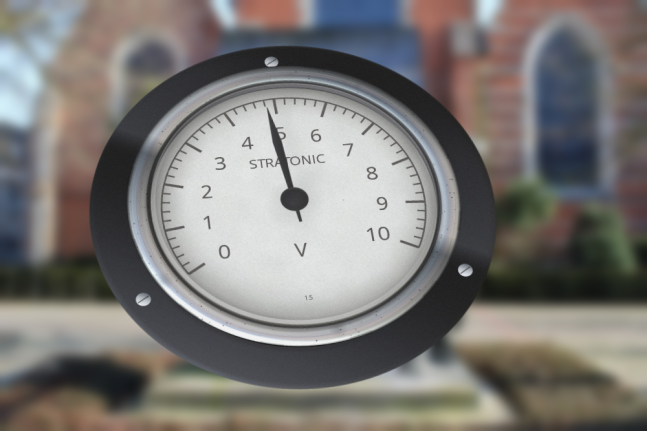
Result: 4.8 (V)
